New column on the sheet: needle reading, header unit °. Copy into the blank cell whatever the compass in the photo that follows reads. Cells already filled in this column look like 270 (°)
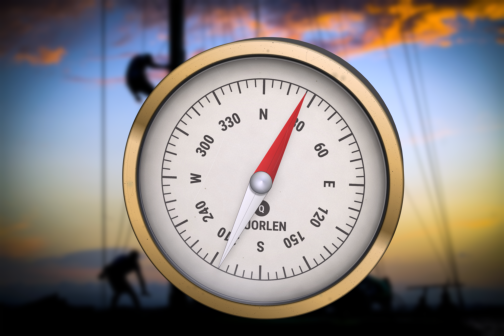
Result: 25 (°)
